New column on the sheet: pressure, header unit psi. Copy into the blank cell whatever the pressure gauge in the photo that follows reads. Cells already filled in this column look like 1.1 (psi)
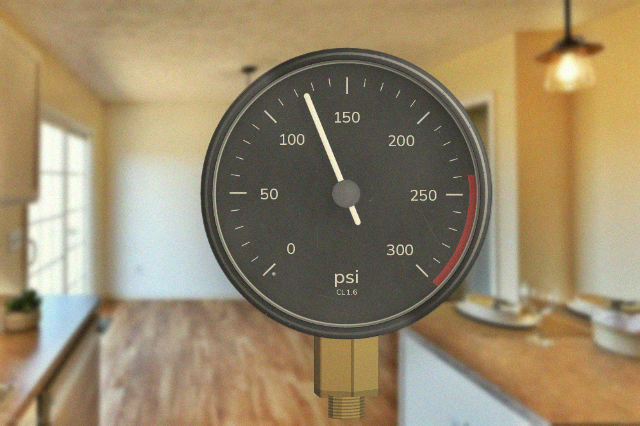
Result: 125 (psi)
